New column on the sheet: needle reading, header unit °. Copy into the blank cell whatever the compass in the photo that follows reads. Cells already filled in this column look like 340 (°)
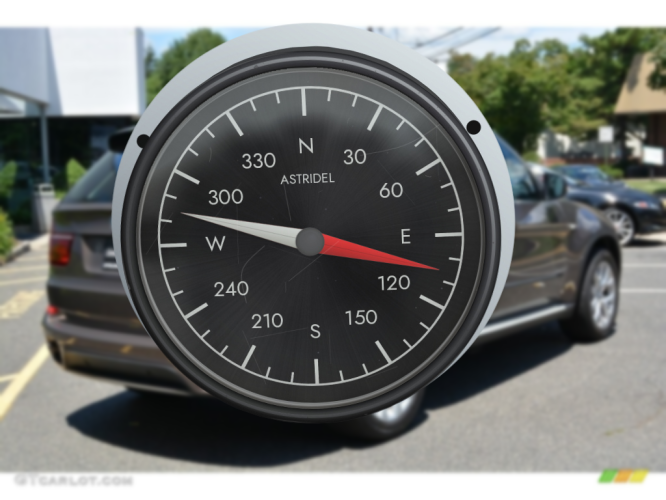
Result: 105 (°)
